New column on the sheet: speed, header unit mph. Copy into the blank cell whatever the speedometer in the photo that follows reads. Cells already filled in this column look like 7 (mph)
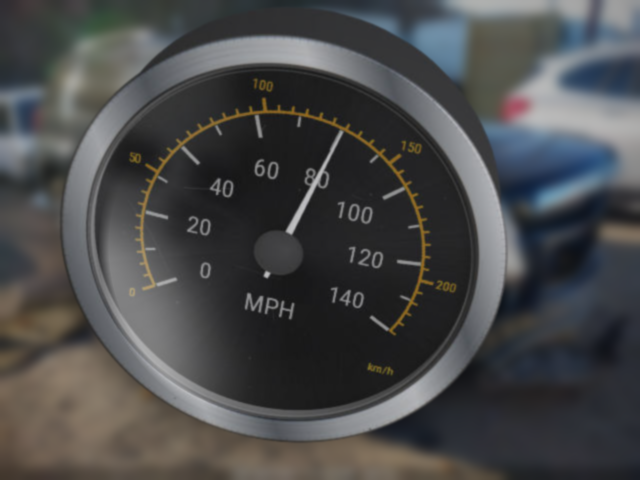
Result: 80 (mph)
